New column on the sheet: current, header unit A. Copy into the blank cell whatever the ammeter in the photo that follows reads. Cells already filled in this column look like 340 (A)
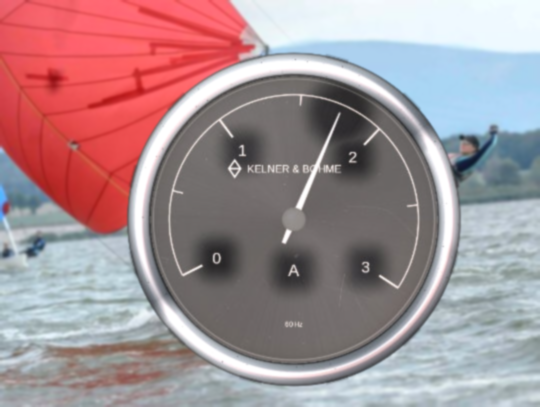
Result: 1.75 (A)
